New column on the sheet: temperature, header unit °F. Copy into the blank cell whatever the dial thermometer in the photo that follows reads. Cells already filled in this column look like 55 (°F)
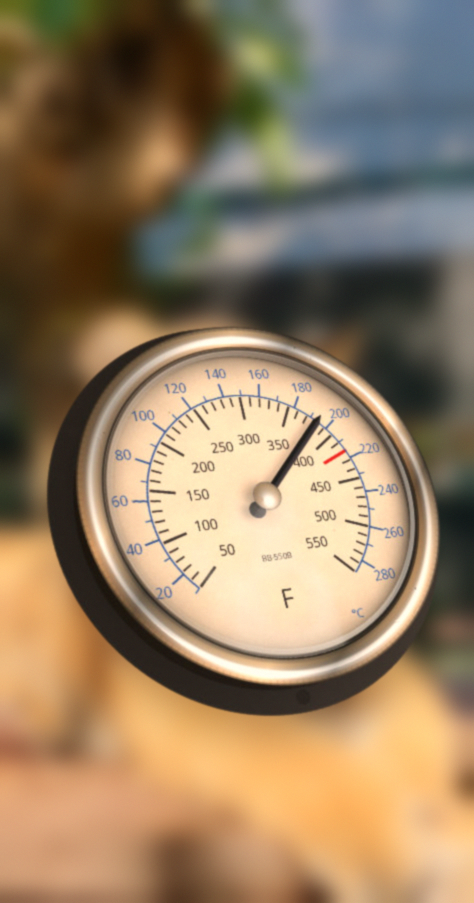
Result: 380 (°F)
